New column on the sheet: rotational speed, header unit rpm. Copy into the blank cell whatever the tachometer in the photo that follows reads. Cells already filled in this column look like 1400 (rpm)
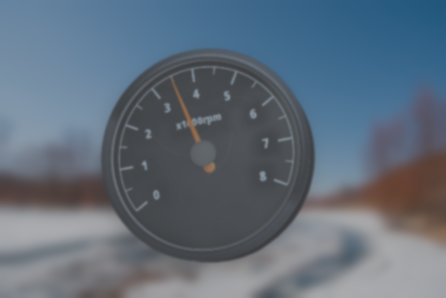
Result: 3500 (rpm)
